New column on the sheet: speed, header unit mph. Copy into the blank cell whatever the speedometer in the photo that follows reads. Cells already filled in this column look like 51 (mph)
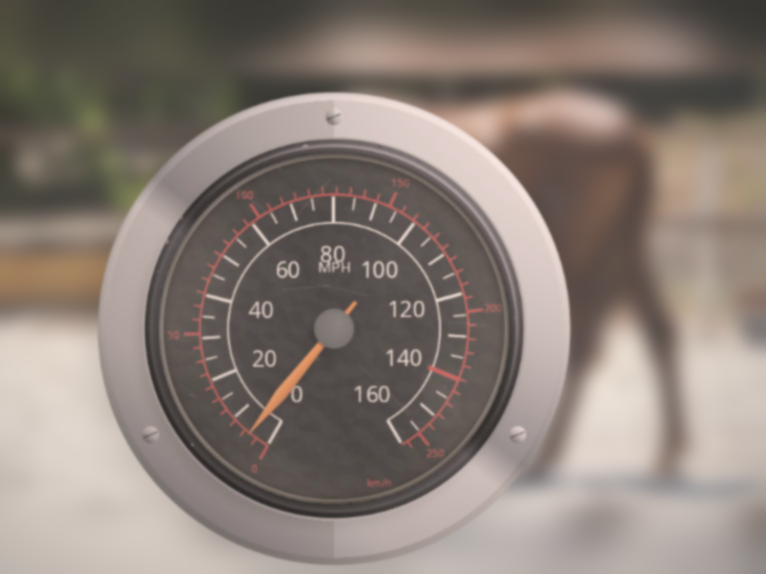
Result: 5 (mph)
